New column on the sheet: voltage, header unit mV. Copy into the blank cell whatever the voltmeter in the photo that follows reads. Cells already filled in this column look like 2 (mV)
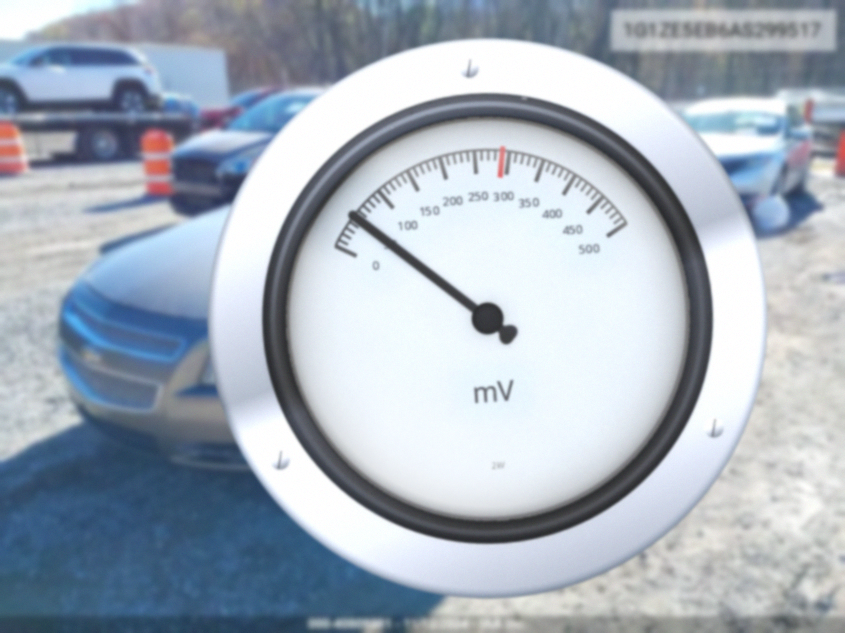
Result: 50 (mV)
